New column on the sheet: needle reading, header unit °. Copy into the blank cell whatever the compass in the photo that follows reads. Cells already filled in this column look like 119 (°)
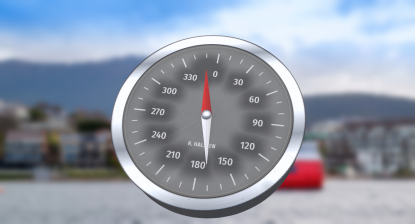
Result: 350 (°)
